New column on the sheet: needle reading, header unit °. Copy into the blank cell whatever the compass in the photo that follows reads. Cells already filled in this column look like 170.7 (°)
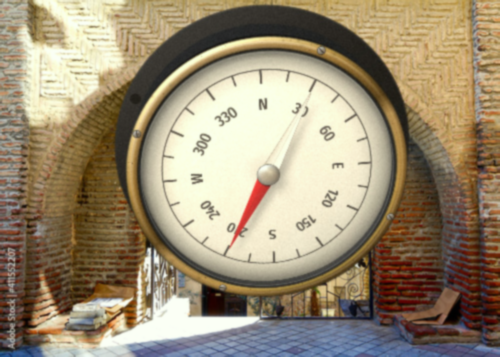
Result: 210 (°)
